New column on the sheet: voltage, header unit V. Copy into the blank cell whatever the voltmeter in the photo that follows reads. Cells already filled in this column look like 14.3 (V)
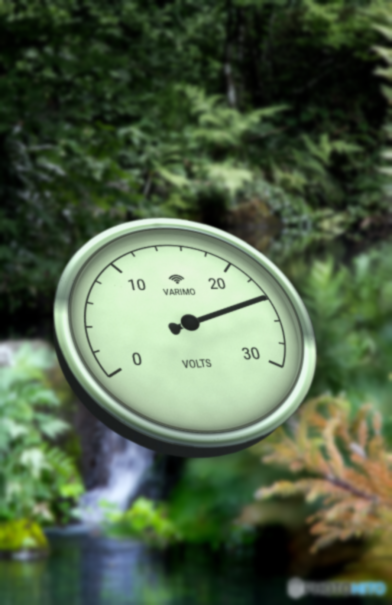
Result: 24 (V)
